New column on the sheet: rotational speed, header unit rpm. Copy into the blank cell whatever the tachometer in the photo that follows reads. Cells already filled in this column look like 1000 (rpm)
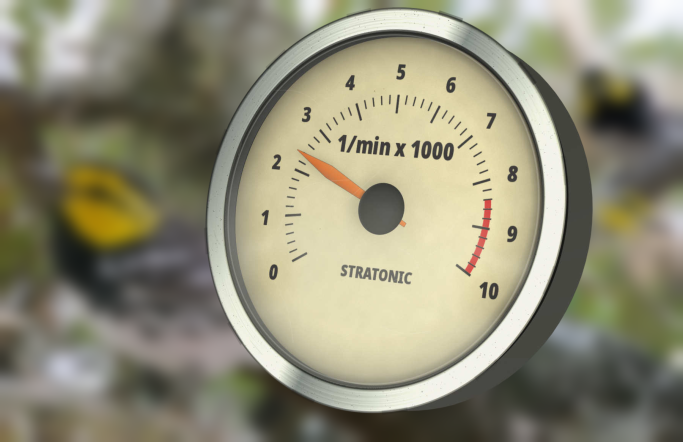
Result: 2400 (rpm)
